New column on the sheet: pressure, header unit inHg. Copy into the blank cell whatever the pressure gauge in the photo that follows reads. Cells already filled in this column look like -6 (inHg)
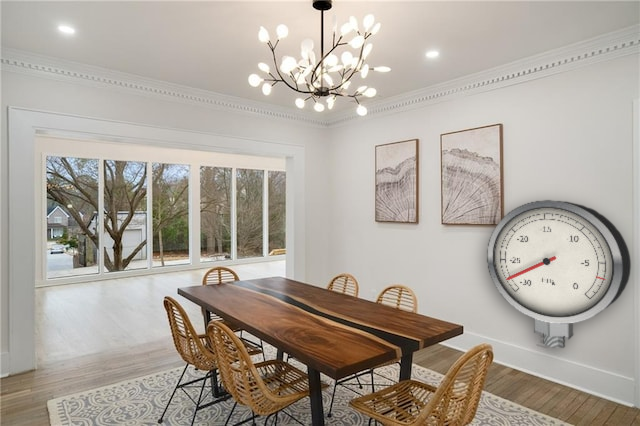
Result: -28 (inHg)
